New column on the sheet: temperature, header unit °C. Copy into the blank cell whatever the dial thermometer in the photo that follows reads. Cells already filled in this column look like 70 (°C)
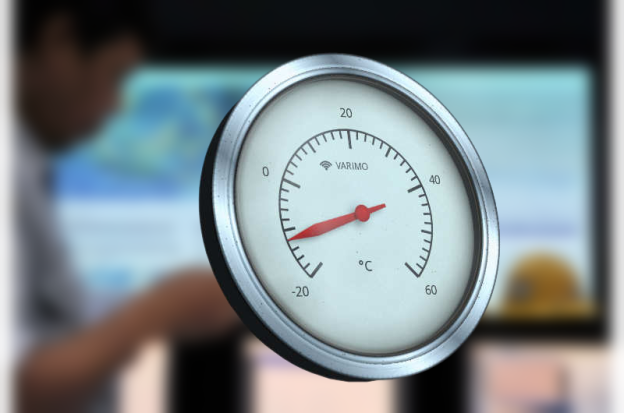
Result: -12 (°C)
